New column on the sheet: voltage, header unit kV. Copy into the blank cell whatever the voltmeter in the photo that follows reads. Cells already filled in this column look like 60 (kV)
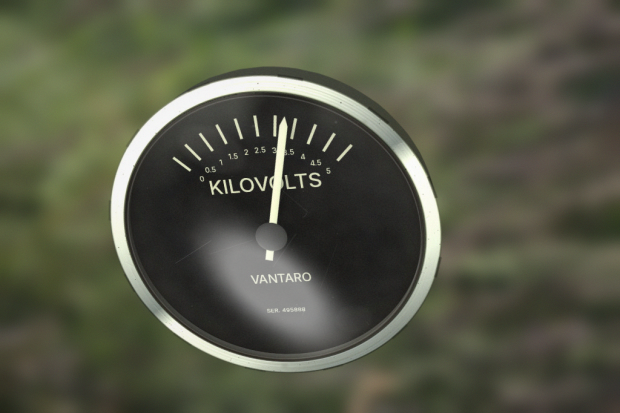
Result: 3.25 (kV)
